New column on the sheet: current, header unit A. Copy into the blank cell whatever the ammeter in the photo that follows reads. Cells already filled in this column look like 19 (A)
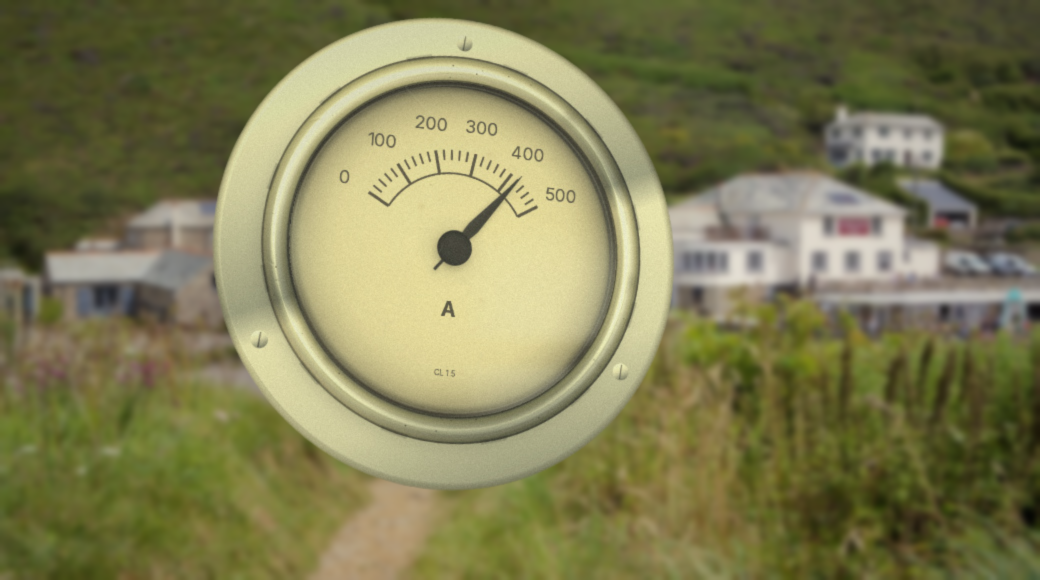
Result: 420 (A)
